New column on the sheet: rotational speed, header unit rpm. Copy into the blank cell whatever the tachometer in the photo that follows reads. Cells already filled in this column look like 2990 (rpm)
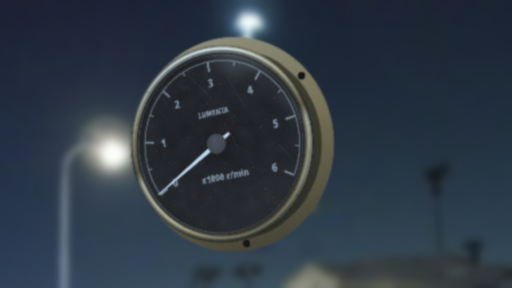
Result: 0 (rpm)
